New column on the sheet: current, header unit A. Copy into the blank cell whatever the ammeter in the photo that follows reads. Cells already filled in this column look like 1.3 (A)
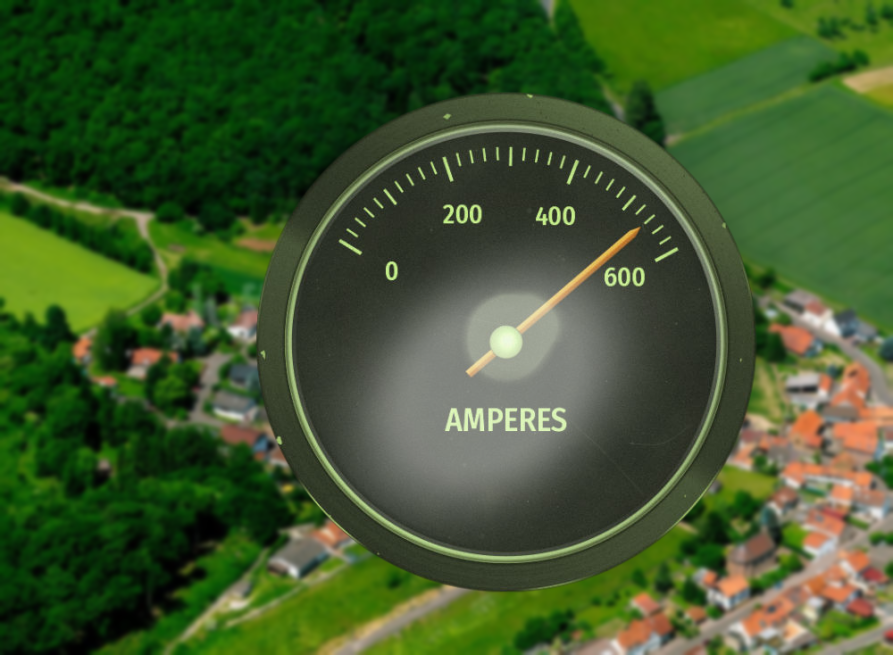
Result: 540 (A)
